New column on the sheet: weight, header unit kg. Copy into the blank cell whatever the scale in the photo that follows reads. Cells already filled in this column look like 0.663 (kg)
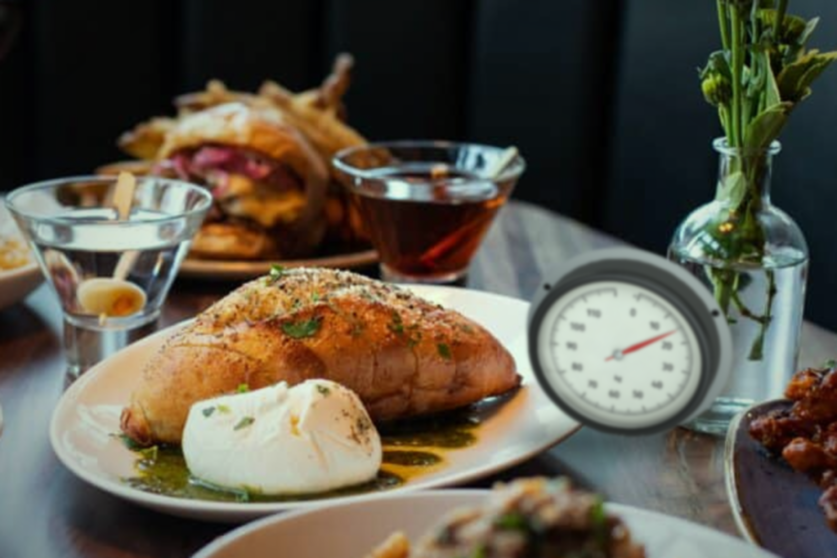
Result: 15 (kg)
